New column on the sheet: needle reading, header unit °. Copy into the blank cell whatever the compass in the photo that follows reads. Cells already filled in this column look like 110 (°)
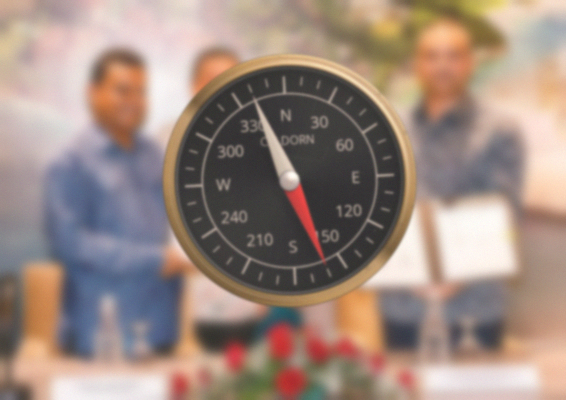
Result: 160 (°)
